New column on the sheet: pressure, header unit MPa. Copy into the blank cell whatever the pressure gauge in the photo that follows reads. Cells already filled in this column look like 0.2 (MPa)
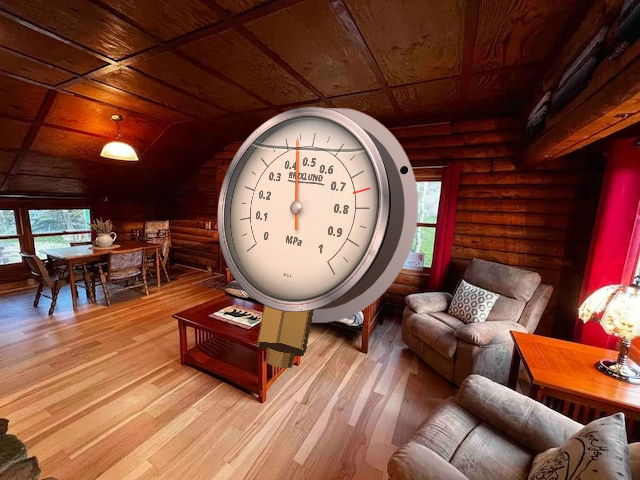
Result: 0.45 (MPa)
